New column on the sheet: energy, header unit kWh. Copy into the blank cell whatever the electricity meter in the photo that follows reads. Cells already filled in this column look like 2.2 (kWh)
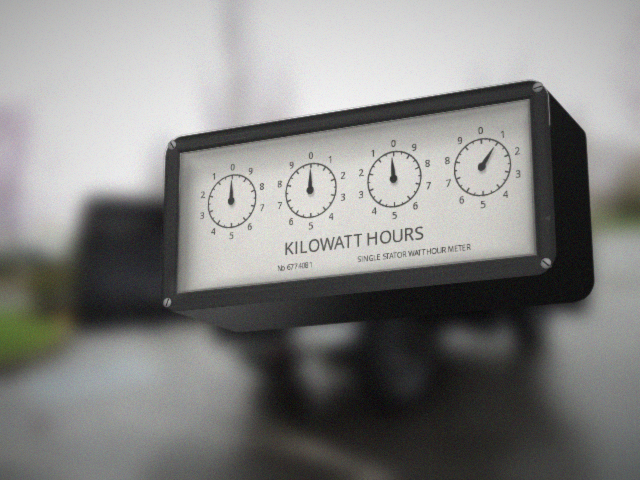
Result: 1 (kWh)
